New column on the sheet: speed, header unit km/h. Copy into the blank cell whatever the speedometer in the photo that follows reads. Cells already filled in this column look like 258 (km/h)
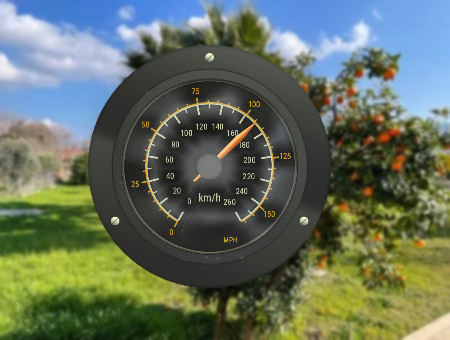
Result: 170 (km/h)
